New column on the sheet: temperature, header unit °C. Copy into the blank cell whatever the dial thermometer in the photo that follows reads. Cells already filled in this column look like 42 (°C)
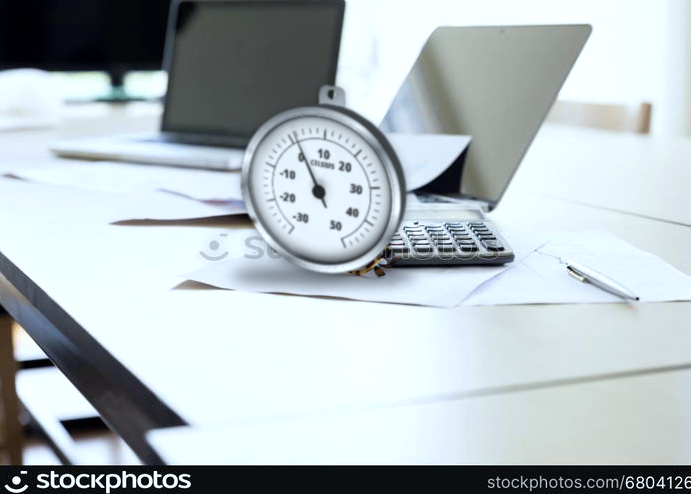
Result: 2 (°C)
